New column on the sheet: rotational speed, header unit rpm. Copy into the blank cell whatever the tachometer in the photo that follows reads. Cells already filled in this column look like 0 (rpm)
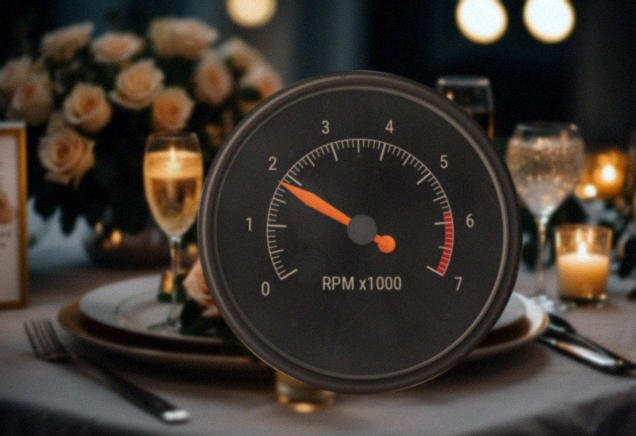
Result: 1800 (rpm)
